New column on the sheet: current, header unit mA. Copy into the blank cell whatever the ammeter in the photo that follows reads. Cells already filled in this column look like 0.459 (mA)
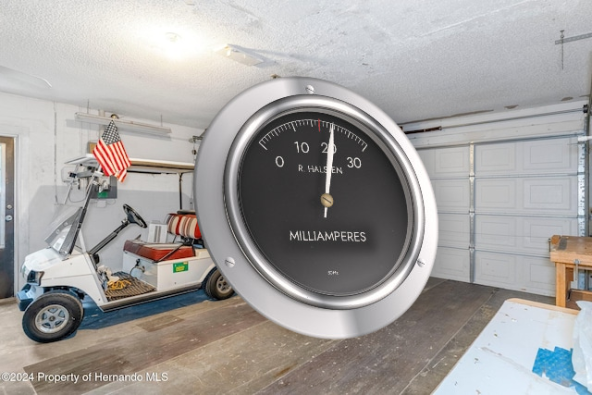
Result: 20 (mA)
